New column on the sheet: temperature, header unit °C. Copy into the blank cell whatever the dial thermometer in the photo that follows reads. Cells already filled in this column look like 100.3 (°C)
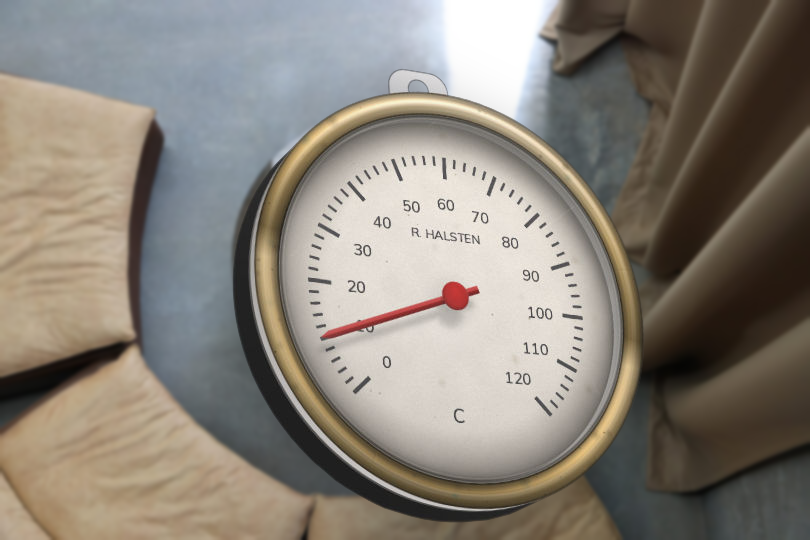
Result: 10 (°C)
